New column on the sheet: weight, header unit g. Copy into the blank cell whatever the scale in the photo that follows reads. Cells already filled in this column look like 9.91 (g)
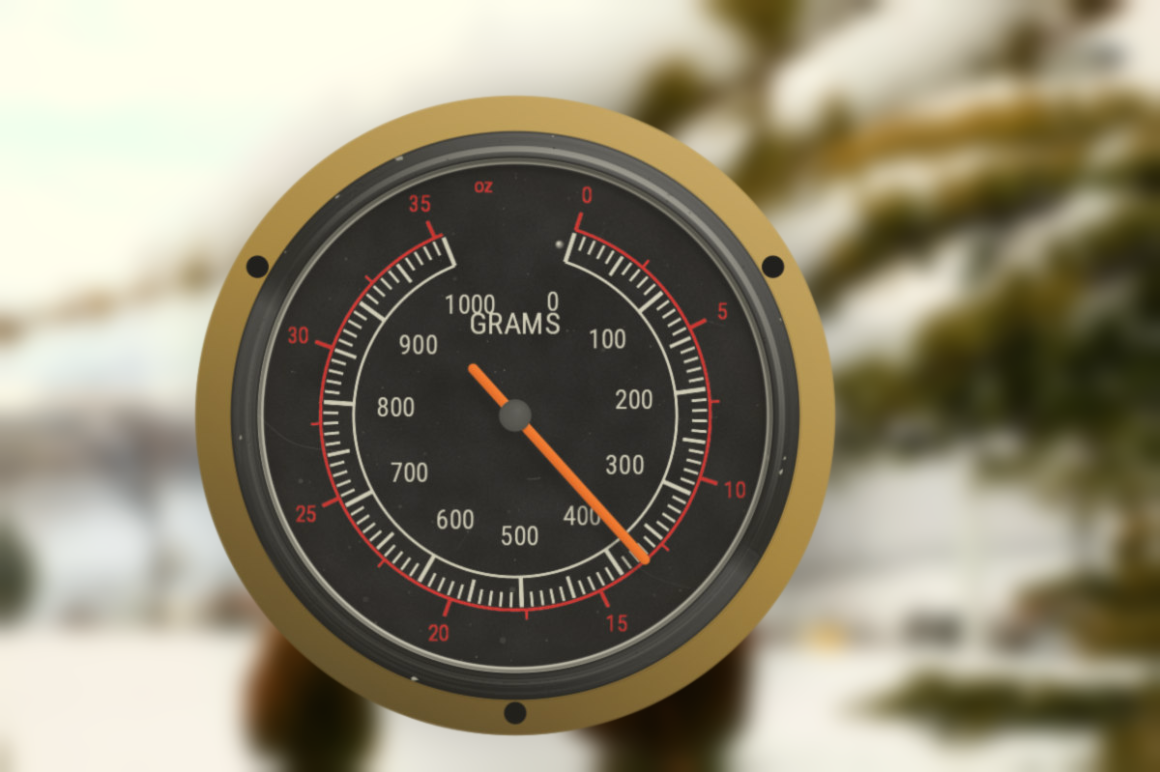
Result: 375 (g)
